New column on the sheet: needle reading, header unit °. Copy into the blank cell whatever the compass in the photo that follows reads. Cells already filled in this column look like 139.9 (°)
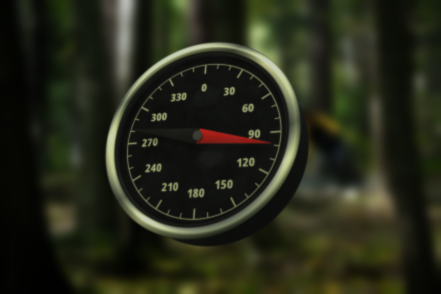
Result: 100 (°)
